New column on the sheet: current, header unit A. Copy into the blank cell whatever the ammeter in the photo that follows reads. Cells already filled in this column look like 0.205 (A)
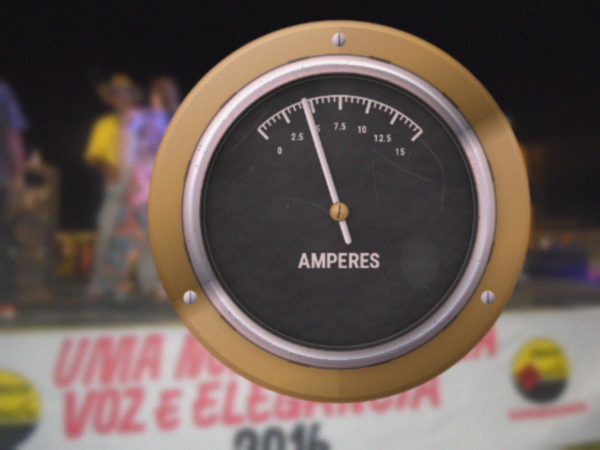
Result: 4.5 (A)
